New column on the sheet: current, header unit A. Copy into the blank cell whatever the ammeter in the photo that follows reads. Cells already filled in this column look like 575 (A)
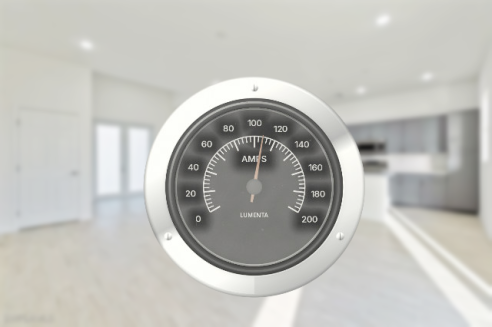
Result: 108 (A)
